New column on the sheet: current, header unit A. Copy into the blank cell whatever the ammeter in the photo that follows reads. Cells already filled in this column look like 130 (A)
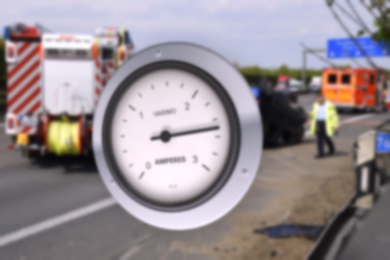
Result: 2.5 (A)
